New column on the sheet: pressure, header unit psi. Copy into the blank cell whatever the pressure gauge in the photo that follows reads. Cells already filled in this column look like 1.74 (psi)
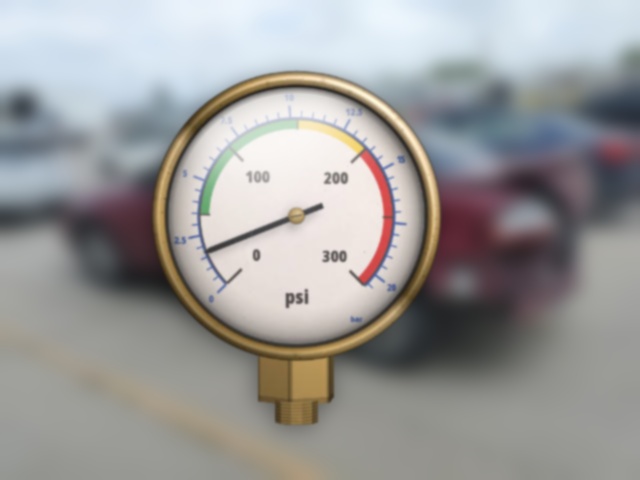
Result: 25 (psi)
